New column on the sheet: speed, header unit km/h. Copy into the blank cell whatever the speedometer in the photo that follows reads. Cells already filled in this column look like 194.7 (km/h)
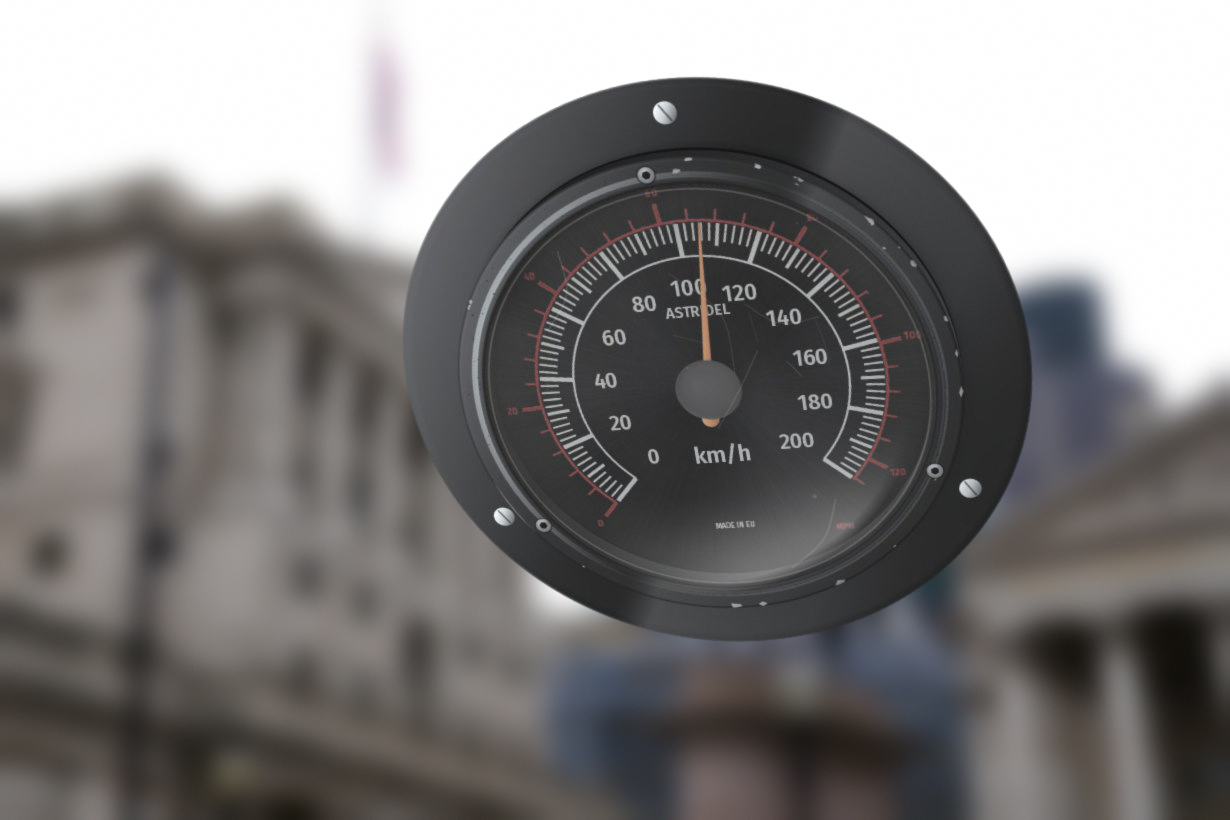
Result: 106 (km/h)
